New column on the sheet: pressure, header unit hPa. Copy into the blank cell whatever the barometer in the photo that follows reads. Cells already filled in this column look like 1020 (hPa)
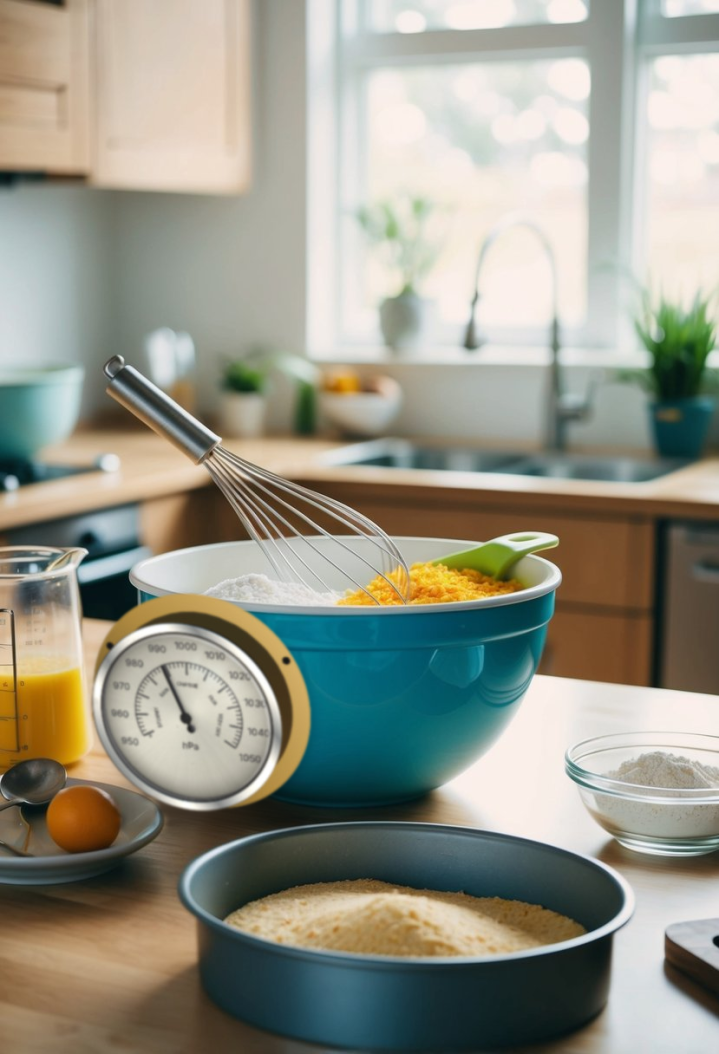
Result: 990 (hPa)
